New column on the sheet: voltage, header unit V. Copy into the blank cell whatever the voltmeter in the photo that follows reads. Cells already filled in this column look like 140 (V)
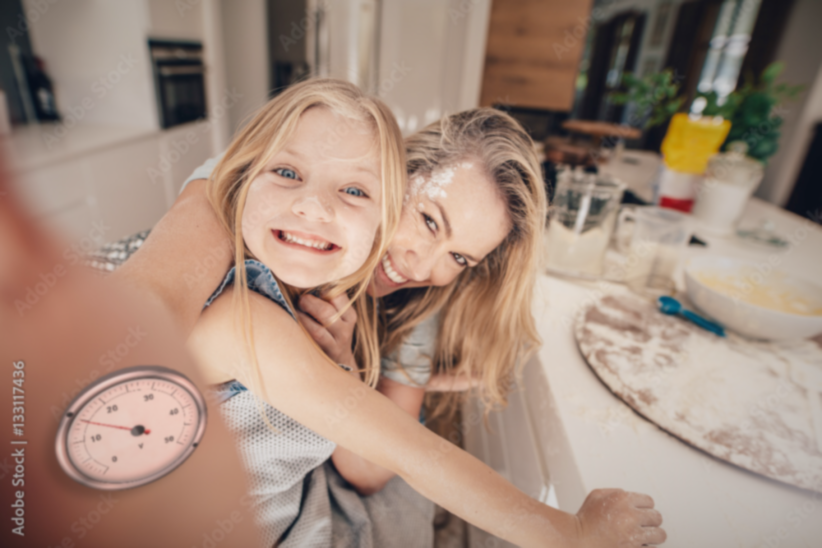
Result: 15 (V)
